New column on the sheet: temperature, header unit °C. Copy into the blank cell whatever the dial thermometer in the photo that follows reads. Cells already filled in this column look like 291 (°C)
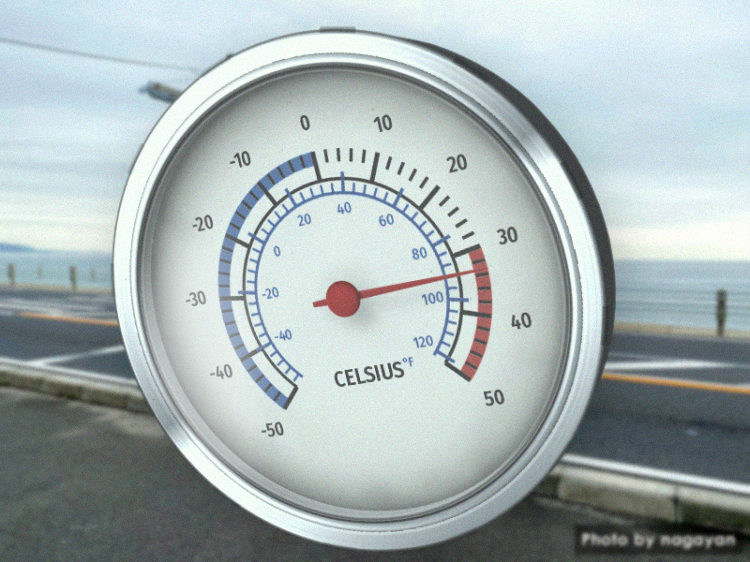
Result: 33 (°C)
